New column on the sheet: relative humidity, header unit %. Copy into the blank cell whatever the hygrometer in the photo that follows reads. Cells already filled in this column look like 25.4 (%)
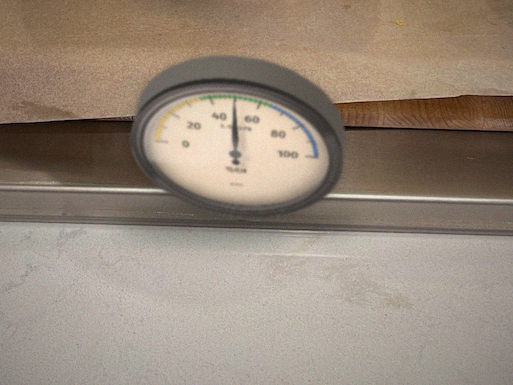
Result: 50 (%)
